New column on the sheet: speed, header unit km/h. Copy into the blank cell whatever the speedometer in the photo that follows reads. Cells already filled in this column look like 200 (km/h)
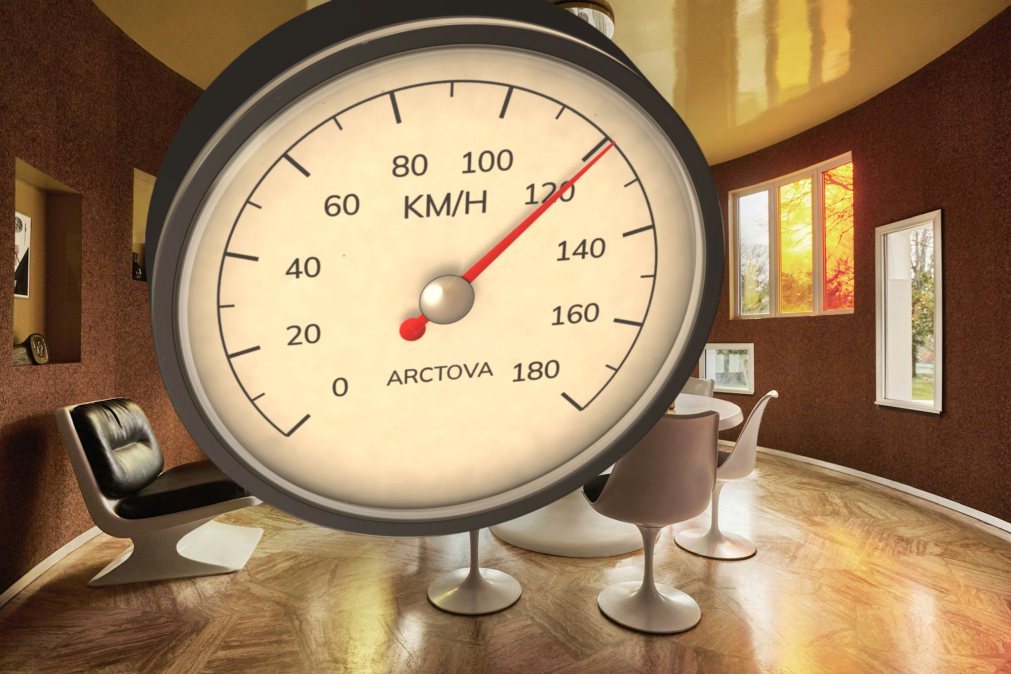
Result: 120 (km/h)
